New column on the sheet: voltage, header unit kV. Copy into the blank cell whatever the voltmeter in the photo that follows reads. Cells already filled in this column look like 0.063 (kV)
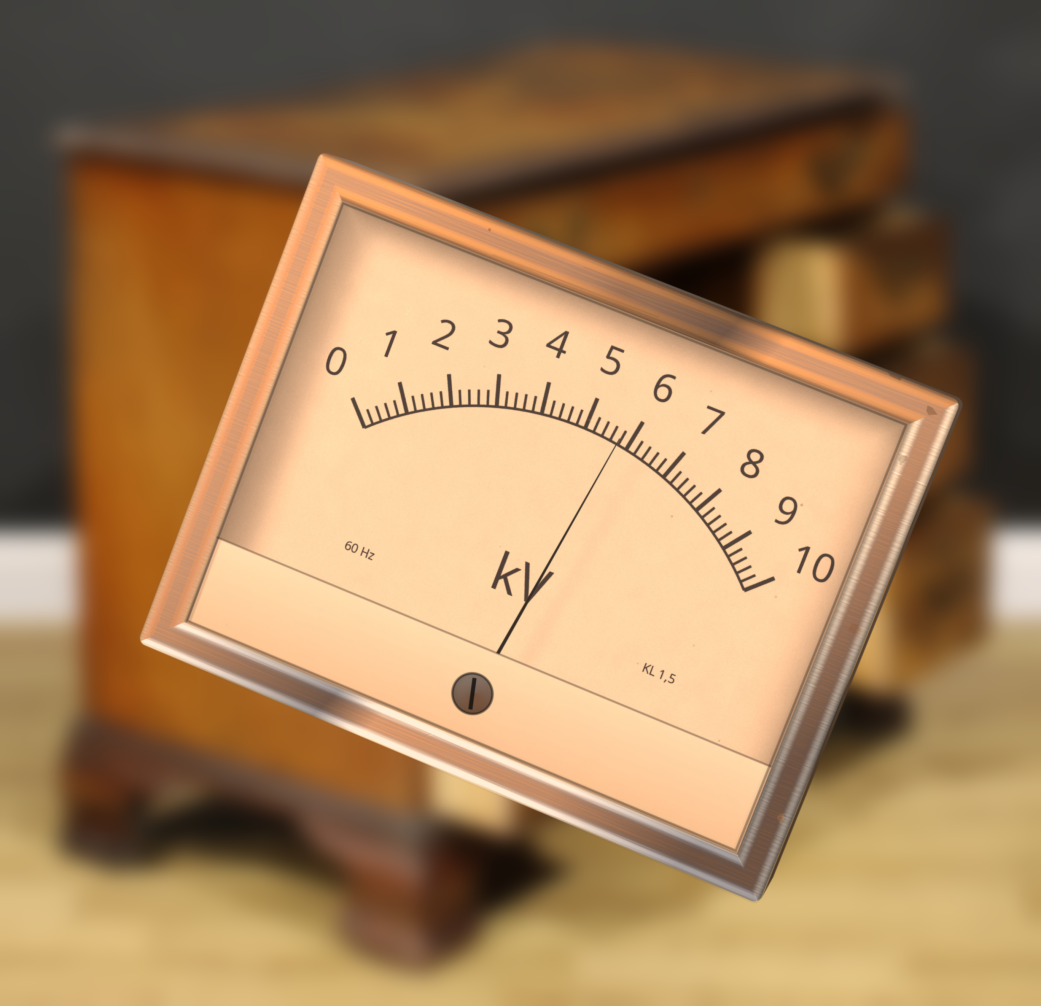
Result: 5.8 (kV)
